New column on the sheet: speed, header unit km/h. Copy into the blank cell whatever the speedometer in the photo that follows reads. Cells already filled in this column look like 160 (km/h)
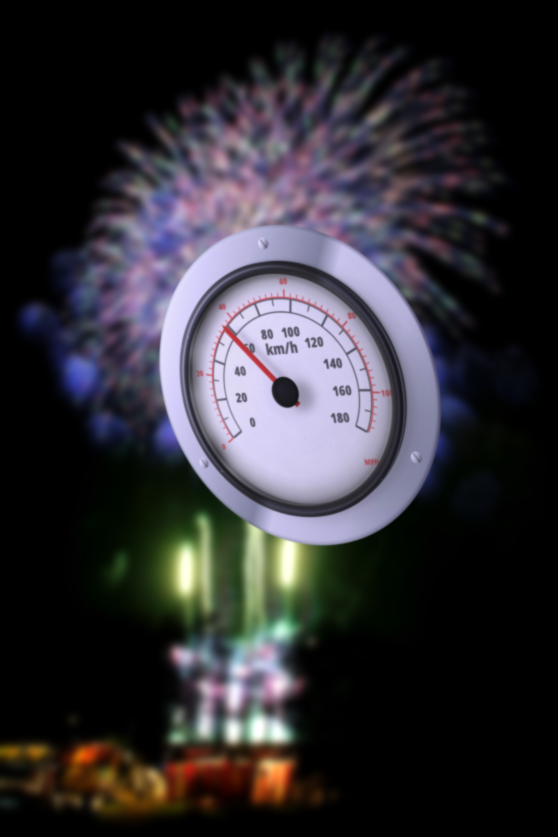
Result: 60 (km/h)
